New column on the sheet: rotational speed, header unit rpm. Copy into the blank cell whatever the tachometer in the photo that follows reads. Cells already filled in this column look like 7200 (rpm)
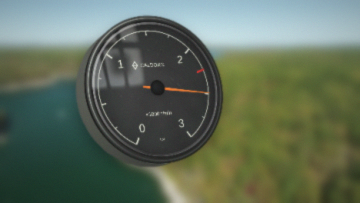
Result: 2500 (rpm)
